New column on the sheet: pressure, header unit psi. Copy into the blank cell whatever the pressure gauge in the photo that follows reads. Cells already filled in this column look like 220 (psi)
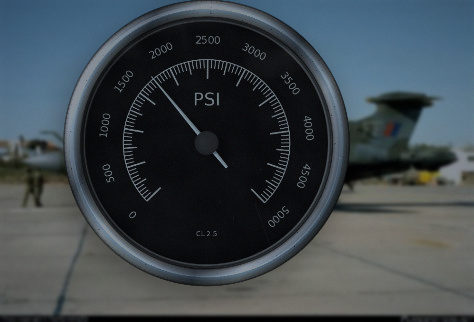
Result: 1750 (psi)
